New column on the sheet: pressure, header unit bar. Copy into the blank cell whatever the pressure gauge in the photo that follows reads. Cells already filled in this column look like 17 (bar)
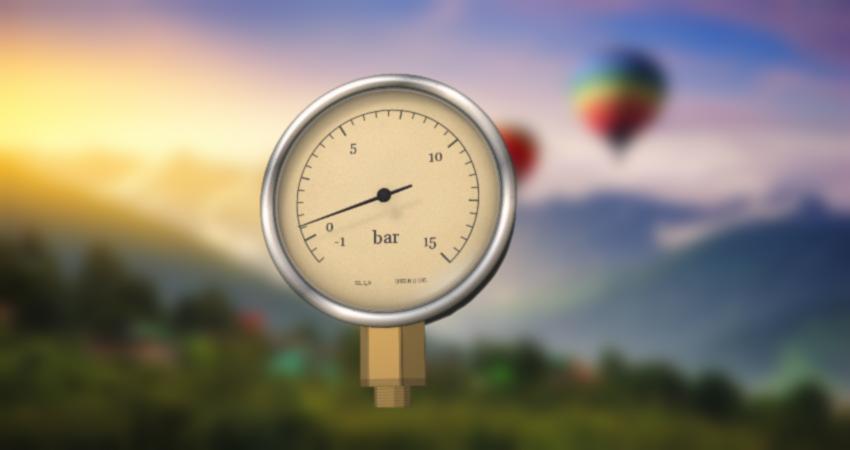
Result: 0.5 (bar)
